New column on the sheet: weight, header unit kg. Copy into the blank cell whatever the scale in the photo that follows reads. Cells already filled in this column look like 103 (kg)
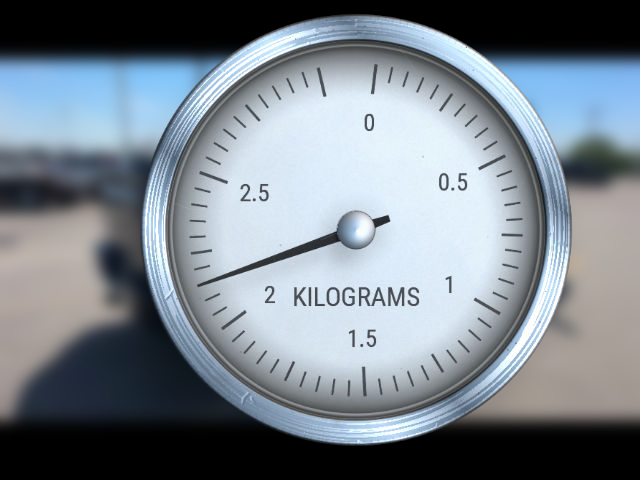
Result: 2.15 (kg)
